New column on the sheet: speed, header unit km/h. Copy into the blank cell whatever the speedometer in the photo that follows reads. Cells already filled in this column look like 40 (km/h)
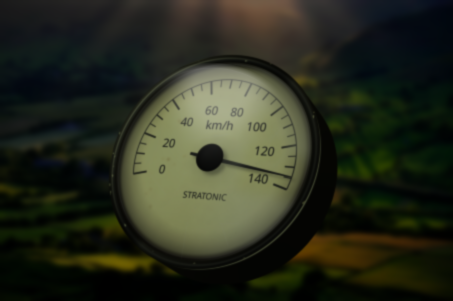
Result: 135 (km/h)
